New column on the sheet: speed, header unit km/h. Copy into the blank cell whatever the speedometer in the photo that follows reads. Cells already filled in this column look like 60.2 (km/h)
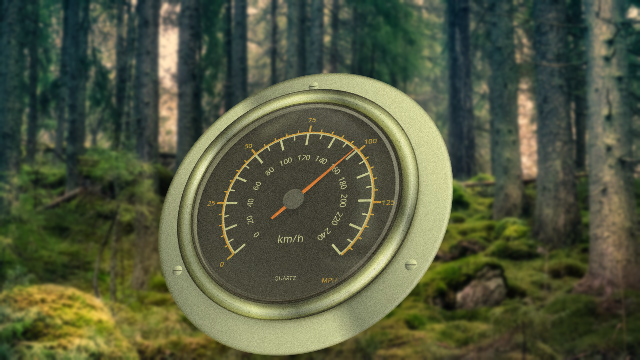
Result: 160 (km/h)
